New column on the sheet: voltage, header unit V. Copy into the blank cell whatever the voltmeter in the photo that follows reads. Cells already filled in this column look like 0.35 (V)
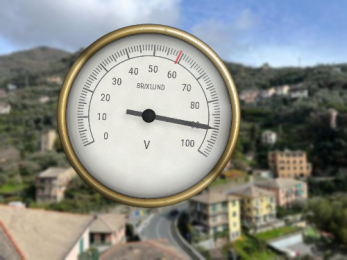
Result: 90 (V)
